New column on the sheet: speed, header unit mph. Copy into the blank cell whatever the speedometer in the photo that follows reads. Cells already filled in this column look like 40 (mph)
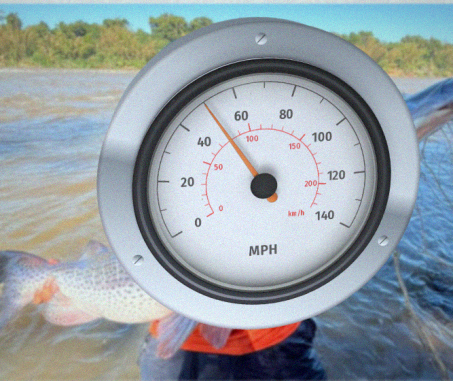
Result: 50 (mph)
